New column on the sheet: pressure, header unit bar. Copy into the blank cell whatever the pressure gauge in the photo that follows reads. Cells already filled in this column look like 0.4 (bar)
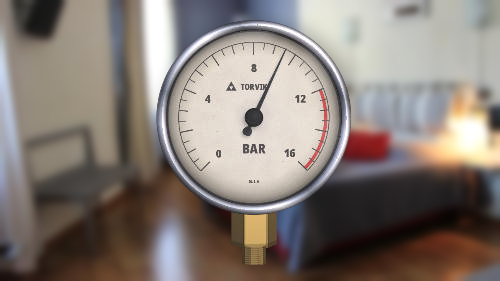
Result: 9.5 (bar)
